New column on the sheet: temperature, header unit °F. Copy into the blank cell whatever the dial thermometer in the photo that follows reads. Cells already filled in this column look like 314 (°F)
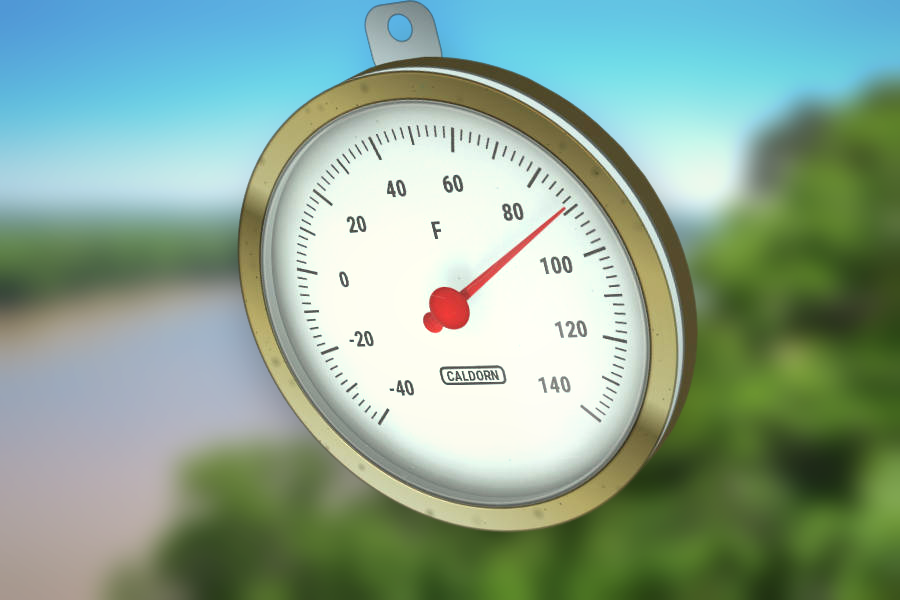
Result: 89 (°F)
